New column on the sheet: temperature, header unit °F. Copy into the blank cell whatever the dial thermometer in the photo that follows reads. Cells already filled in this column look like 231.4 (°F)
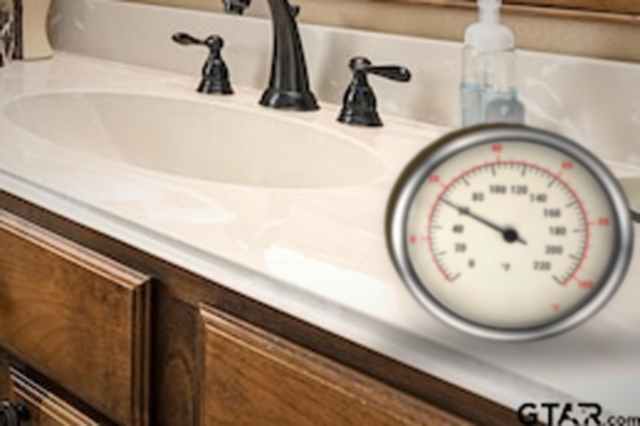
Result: 60 (°F)
